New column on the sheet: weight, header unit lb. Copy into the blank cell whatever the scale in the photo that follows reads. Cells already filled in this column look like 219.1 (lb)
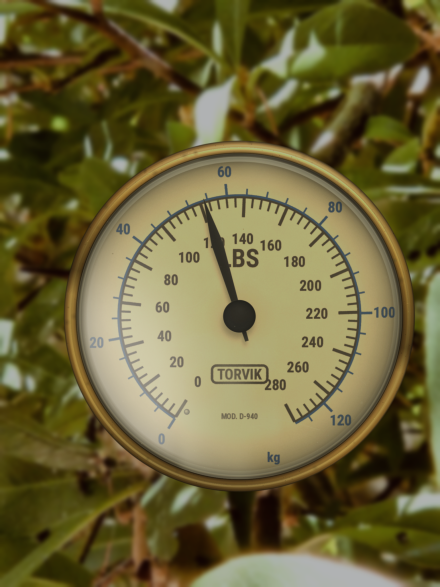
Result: 122 (lb)
